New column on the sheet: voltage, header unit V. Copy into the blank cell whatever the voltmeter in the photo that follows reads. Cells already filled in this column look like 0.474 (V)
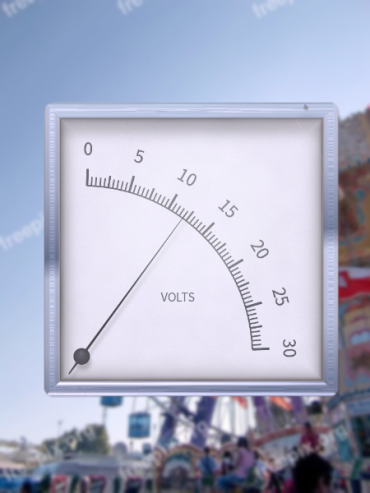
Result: 12 (V)
